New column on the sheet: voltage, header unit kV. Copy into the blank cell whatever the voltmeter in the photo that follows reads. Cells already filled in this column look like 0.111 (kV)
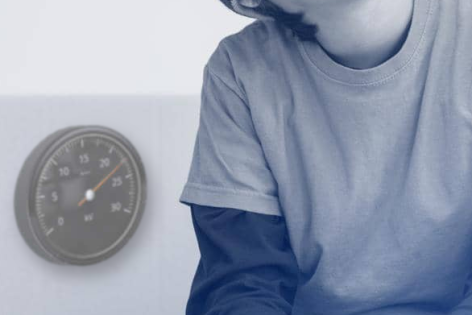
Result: 22.5 (kV)
